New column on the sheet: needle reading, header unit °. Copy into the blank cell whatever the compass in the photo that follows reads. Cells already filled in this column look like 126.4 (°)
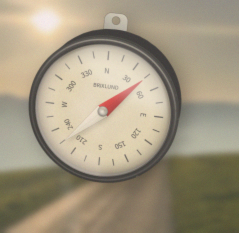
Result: 45 (°)
